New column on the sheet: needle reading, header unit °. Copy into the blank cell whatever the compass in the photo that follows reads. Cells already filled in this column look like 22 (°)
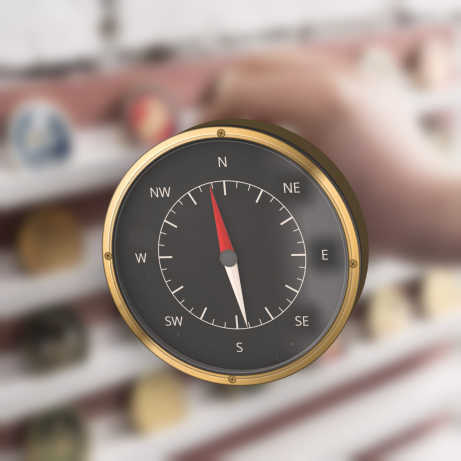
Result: 350 (°)
